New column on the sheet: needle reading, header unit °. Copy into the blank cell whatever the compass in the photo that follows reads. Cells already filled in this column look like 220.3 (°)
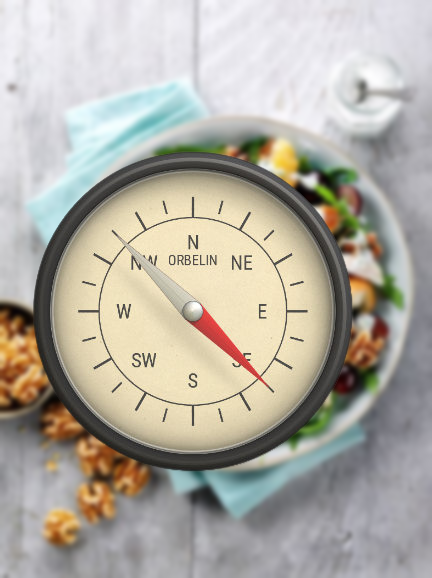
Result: 135 (°)
